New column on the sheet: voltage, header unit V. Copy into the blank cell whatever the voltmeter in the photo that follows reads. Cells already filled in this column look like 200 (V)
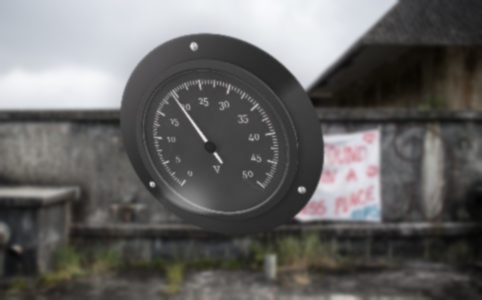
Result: 20 (V)
